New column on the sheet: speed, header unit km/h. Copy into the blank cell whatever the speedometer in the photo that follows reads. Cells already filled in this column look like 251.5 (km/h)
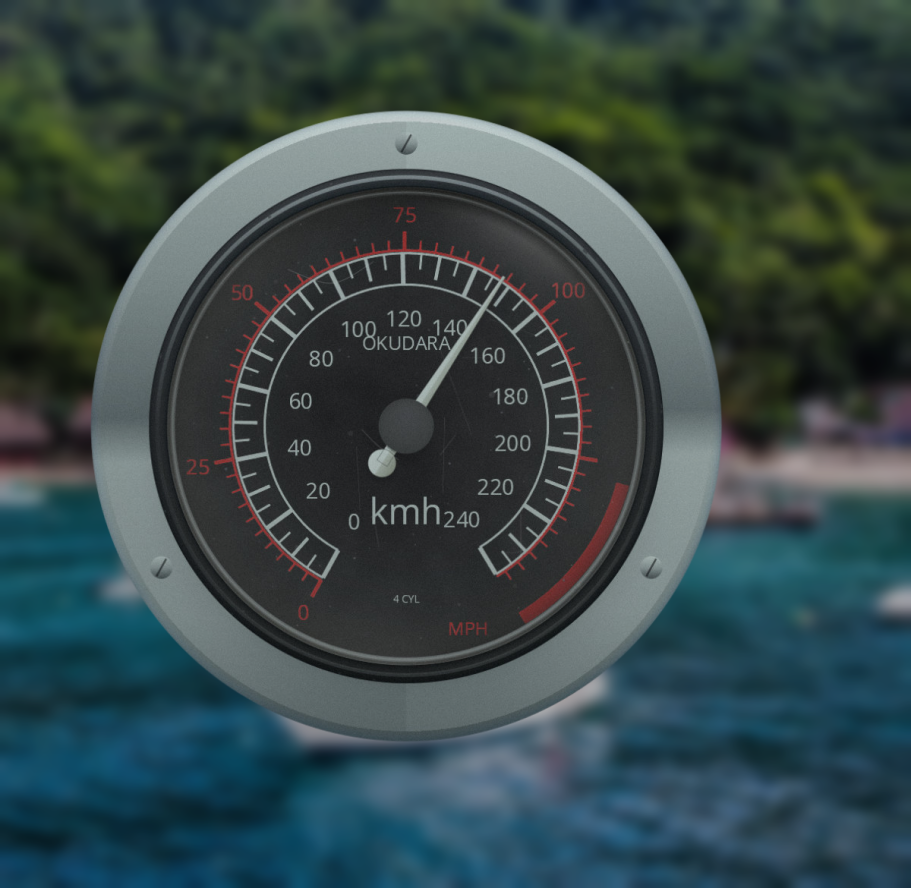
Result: 147.5 (km/h)
